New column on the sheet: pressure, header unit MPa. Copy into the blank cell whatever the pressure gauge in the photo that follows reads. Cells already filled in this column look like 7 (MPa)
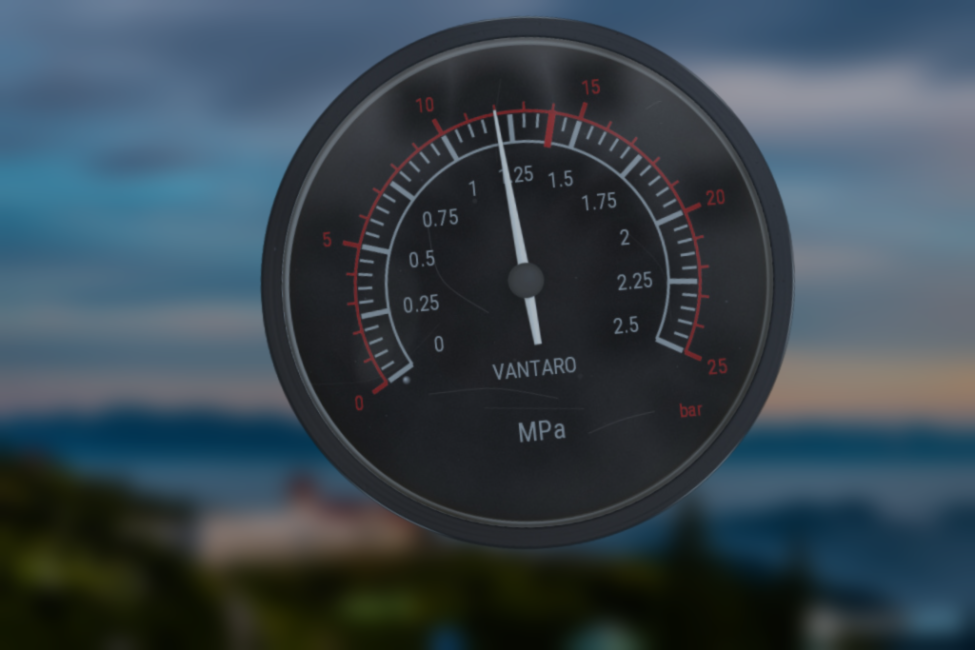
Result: 1.2 (MPa)
